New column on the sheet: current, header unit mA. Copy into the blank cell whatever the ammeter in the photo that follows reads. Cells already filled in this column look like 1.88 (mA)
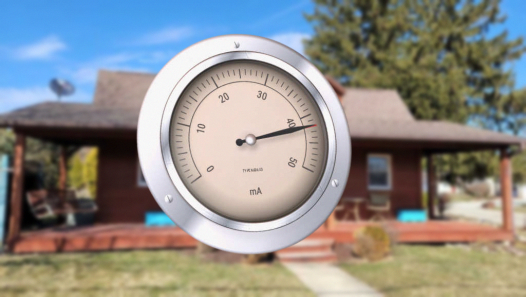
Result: 42 (mA)
